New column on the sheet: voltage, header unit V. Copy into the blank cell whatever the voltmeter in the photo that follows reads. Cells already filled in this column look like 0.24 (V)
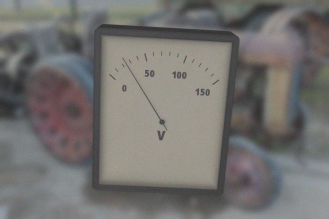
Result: 25 (V)
